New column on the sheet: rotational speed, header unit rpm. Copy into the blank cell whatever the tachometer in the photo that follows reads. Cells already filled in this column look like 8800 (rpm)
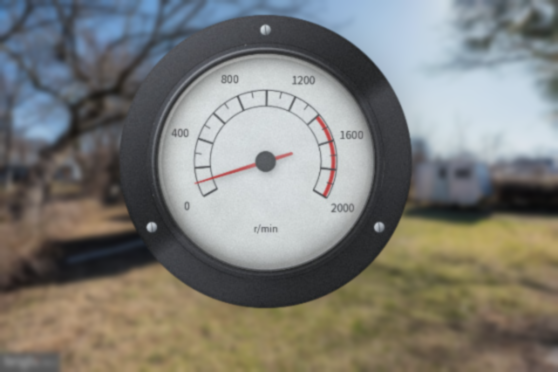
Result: 100 (rpm)
